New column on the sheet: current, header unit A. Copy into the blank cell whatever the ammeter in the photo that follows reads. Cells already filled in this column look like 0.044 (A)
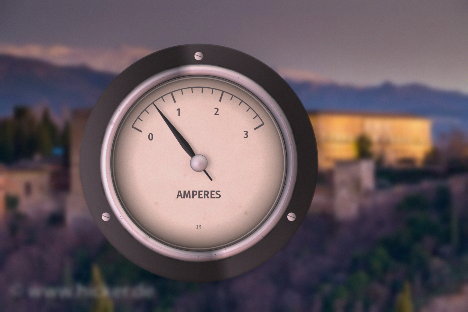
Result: 0.6 (A)
